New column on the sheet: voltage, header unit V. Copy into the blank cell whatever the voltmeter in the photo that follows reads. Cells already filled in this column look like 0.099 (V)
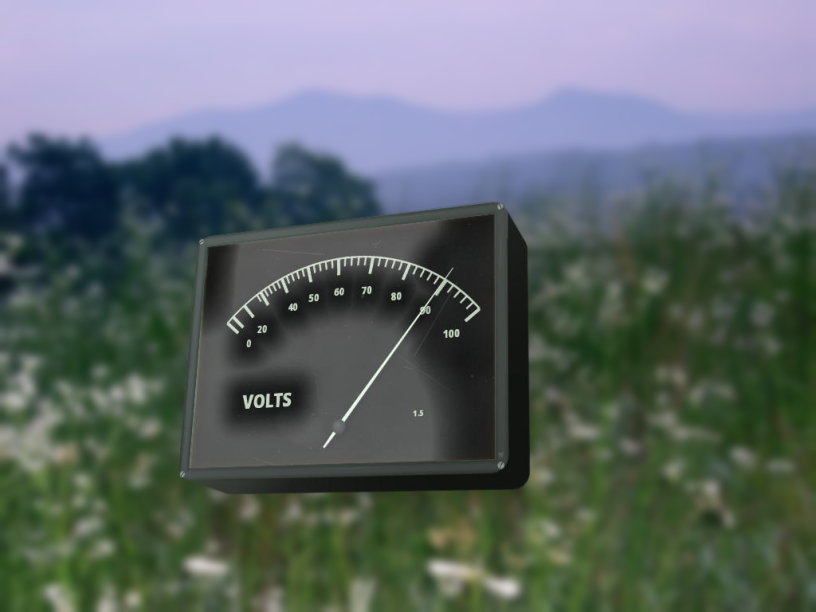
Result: 90 (V)
